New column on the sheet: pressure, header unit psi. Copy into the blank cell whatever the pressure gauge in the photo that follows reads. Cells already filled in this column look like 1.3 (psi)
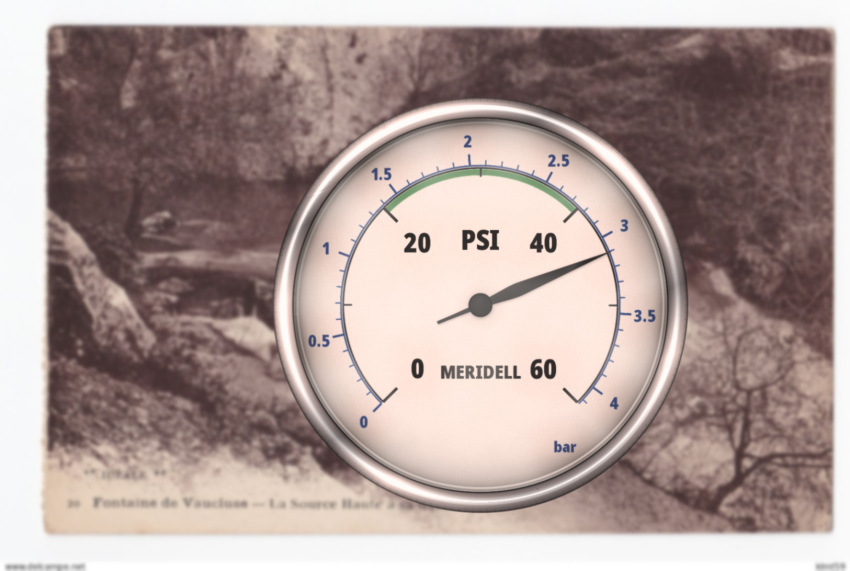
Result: 45 (psi)
